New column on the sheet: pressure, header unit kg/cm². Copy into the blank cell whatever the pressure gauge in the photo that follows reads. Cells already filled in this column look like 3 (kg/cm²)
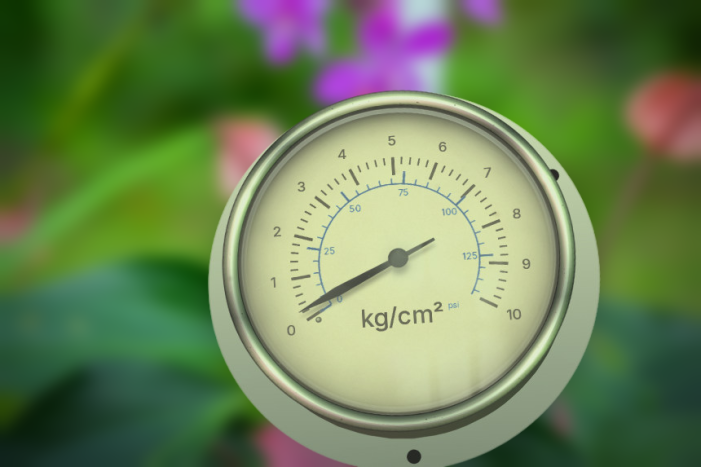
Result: 0.2 (kg/cm²)
